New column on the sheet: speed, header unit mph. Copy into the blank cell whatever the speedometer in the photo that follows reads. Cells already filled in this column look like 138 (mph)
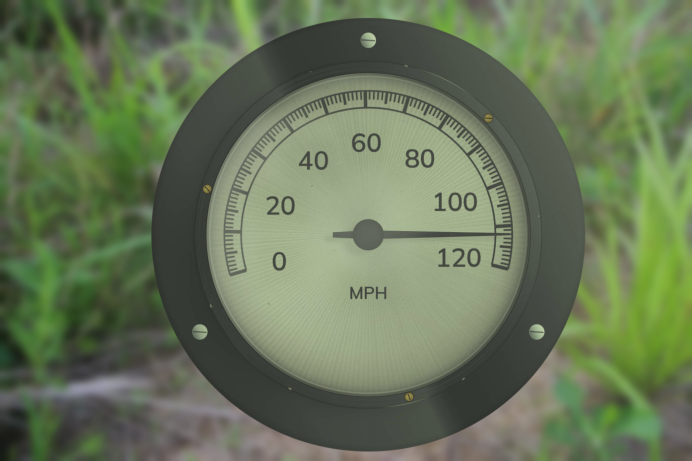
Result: 112 (mph)
